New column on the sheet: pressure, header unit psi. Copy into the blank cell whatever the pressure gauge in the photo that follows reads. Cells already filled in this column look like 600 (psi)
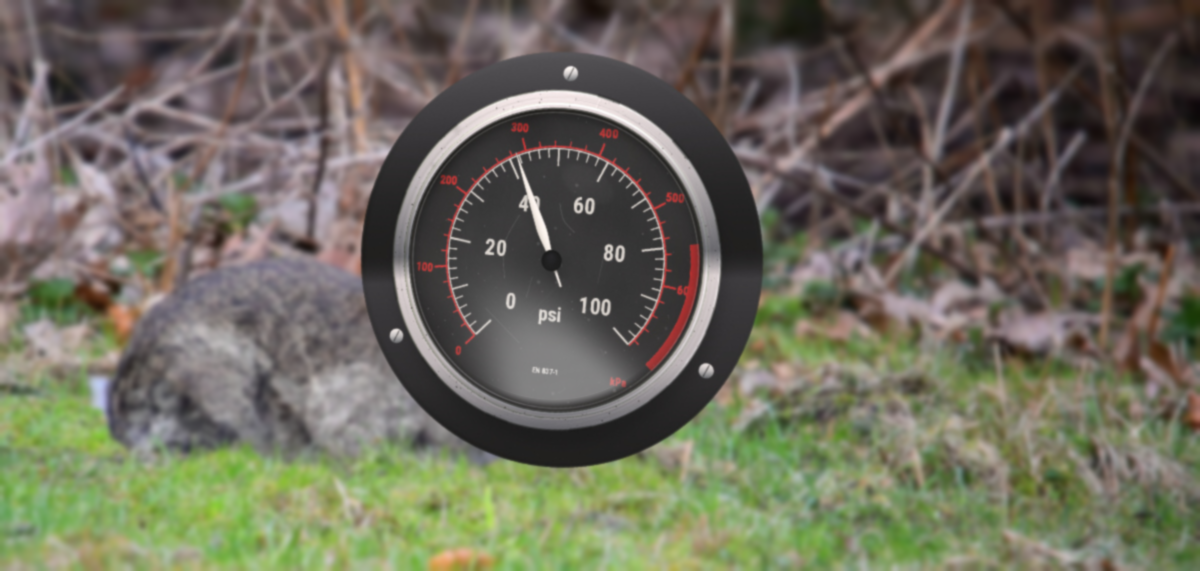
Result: 42 (psi)
